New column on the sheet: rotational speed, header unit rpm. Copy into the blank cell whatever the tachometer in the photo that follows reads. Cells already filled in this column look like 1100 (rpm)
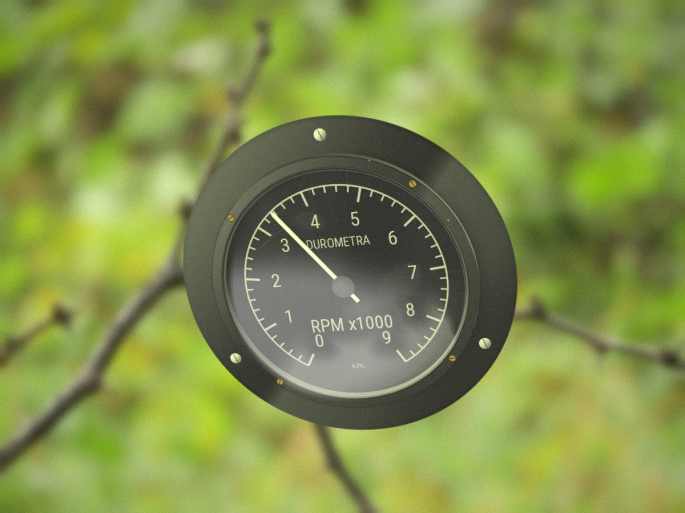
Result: 3400 (rpm)
